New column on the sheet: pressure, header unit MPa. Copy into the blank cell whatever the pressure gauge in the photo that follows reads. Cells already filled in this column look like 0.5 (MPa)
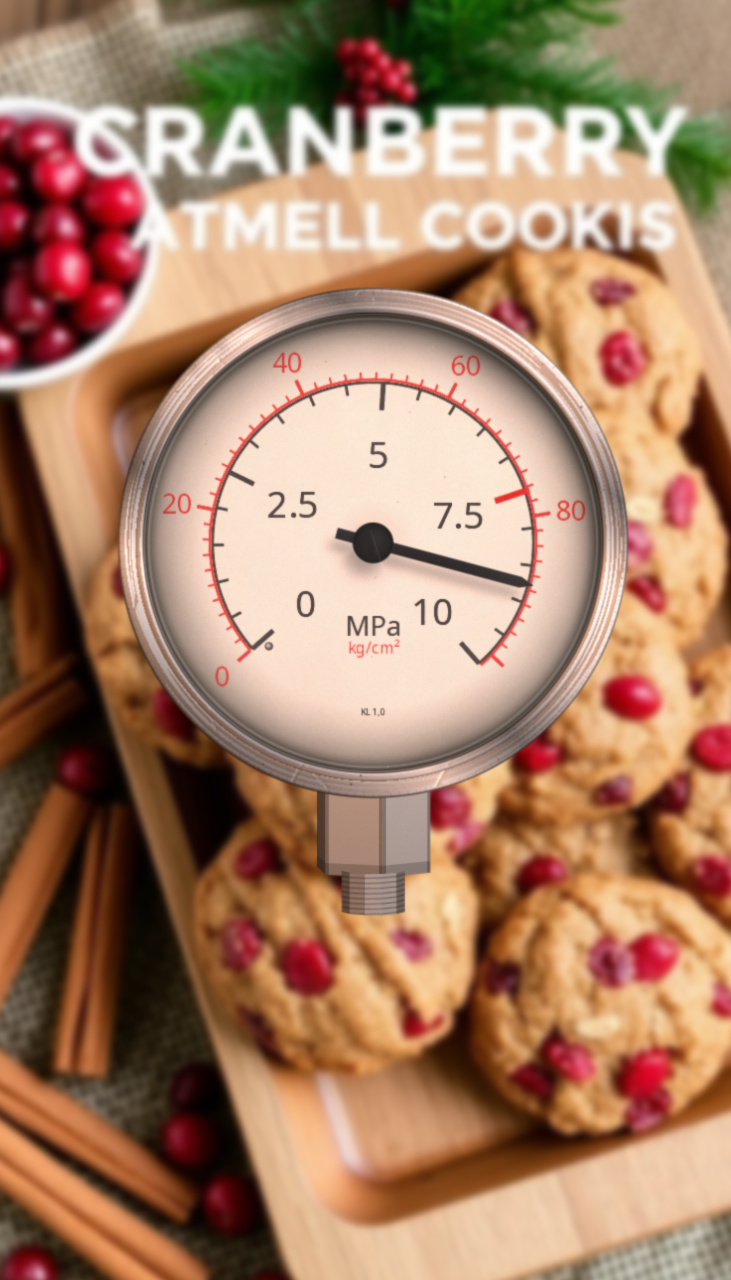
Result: 8.75 (MPa)
